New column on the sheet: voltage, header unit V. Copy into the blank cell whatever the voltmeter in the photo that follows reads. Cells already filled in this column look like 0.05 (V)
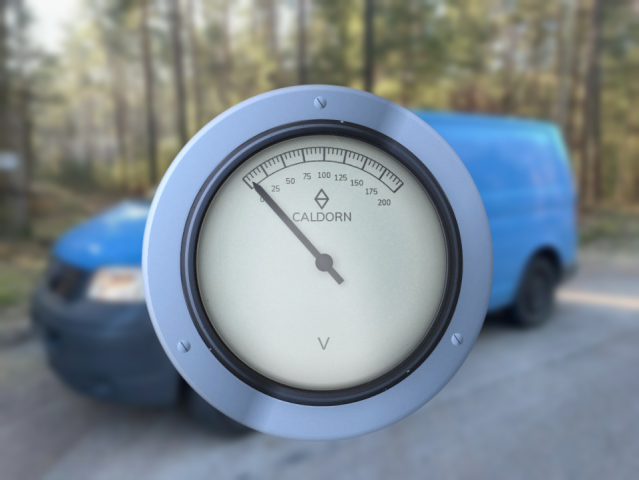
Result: 5 (V)
